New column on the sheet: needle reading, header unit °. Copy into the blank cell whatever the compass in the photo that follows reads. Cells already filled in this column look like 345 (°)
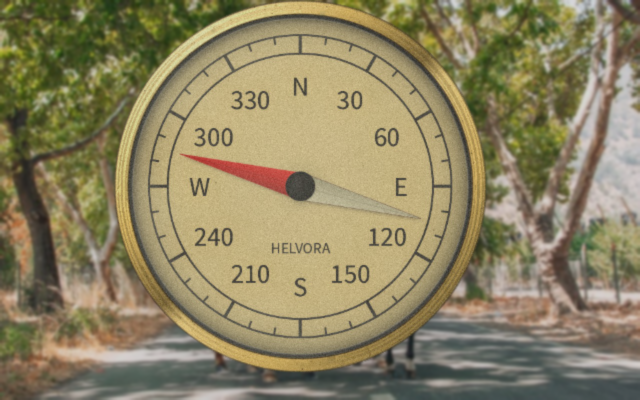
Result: 285 (°)
